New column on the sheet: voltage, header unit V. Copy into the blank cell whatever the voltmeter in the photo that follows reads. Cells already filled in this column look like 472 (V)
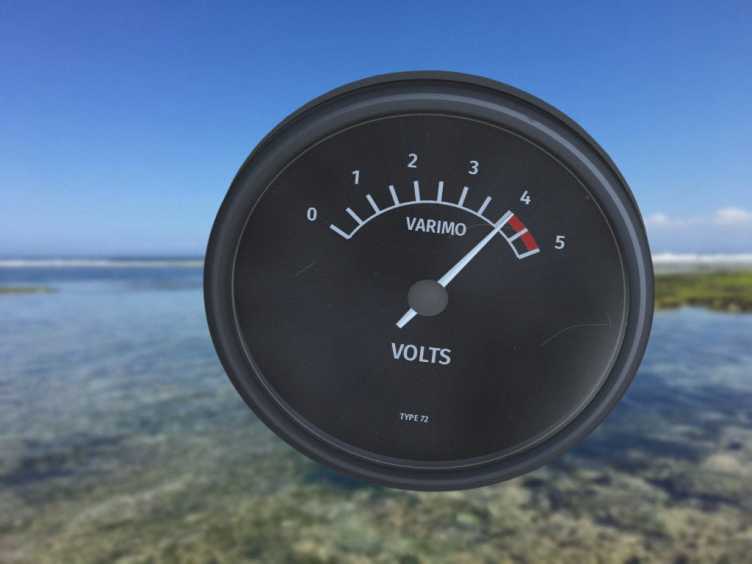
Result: 4 (V)
